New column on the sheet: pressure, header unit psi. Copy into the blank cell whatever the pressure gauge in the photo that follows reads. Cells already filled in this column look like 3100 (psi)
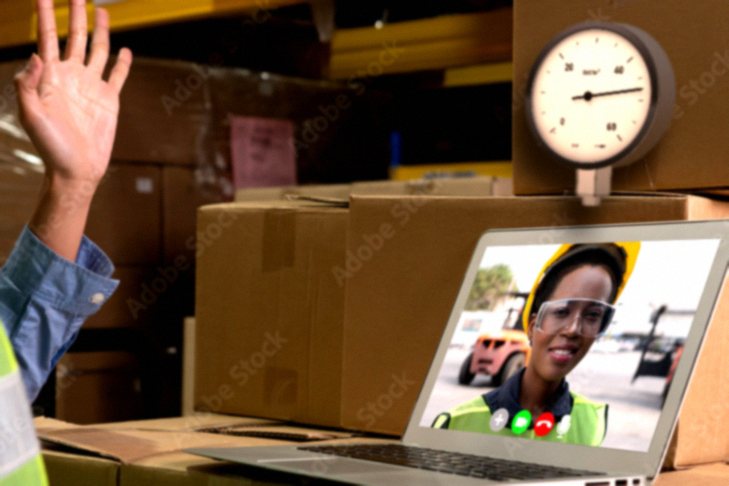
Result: 47.5 (psi)
